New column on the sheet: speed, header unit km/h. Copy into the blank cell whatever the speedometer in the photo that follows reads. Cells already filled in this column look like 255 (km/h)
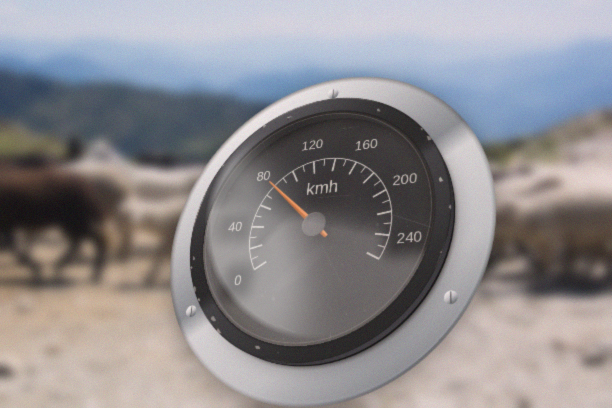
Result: 80 (km/h)
